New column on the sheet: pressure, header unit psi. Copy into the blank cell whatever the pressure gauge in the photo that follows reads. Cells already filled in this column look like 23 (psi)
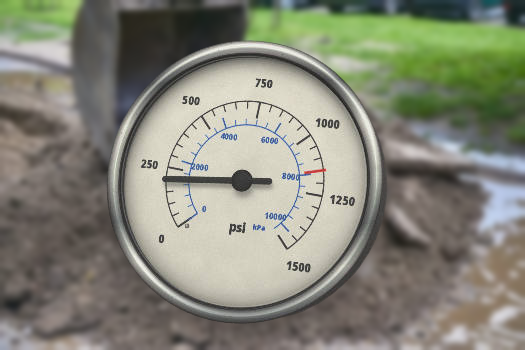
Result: 200 (psi)
